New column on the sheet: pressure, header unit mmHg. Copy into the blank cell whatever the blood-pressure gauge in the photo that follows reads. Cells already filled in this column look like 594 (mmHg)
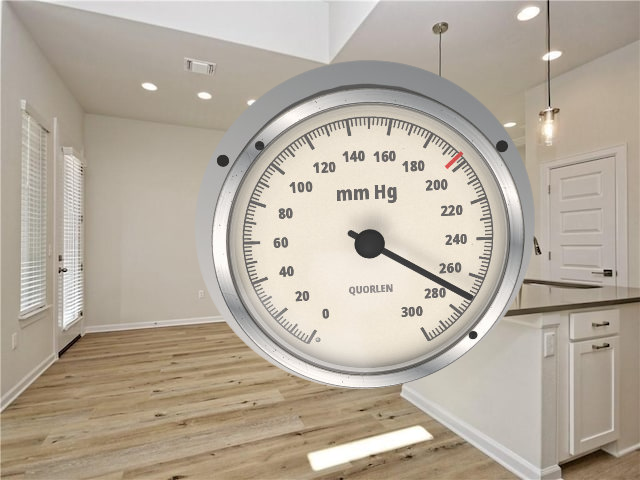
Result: 270 (mmHg)
